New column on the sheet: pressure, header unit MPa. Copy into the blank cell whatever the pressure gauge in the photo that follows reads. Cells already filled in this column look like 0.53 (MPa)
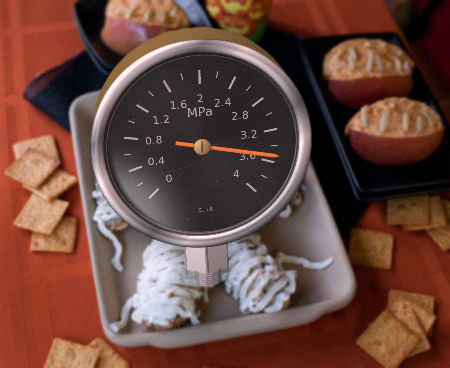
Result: 3.5 (MPa)
